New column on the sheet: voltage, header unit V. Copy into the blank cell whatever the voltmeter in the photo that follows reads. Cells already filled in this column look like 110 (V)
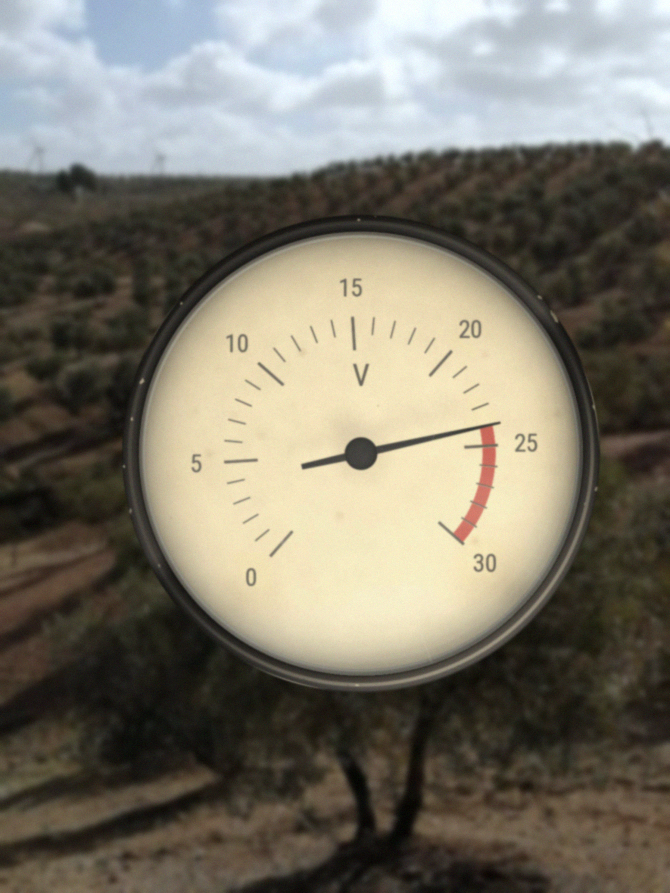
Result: 24 (V)
